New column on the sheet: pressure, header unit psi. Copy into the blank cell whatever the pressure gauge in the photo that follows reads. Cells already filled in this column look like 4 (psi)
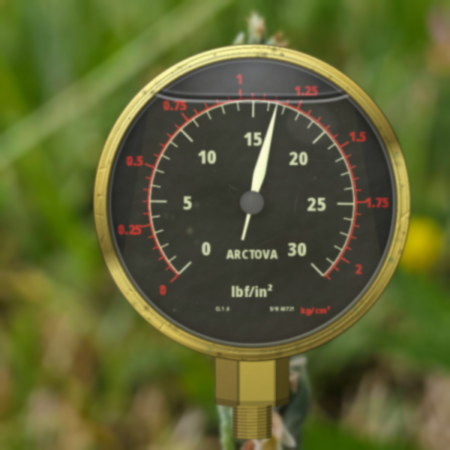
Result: 16.5 (psi)
